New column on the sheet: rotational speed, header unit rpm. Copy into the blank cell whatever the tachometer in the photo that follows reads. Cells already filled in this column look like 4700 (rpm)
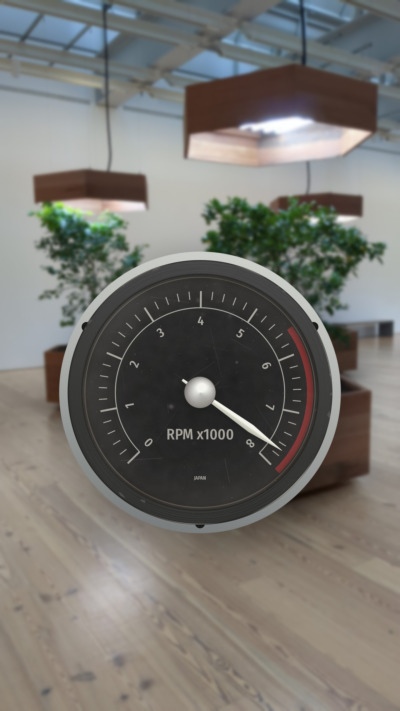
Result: 7700 (rpm)
